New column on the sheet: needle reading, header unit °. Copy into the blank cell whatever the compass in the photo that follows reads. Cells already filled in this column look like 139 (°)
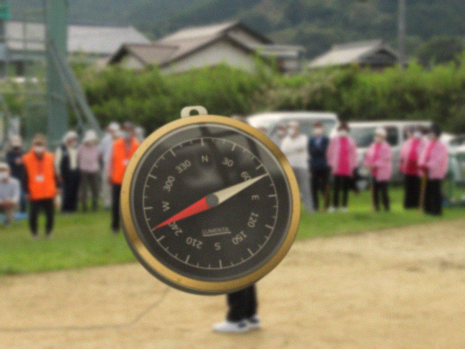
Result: 250 (°)
